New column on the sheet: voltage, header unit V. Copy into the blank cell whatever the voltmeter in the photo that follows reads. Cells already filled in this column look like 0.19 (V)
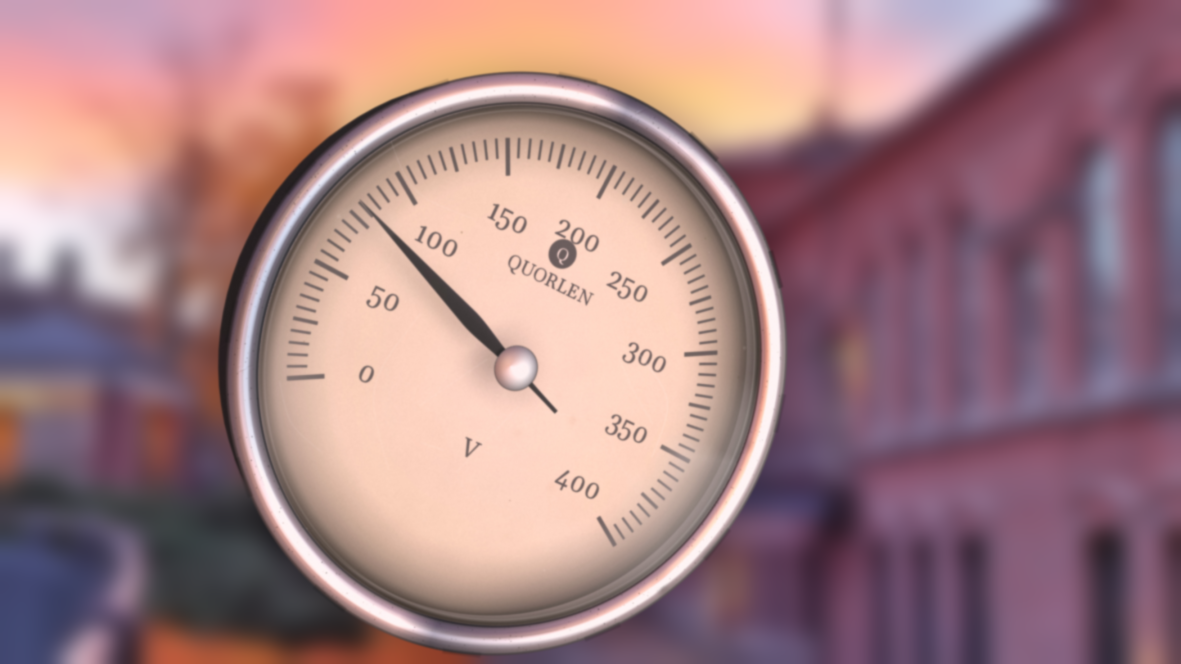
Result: 80 (V)
